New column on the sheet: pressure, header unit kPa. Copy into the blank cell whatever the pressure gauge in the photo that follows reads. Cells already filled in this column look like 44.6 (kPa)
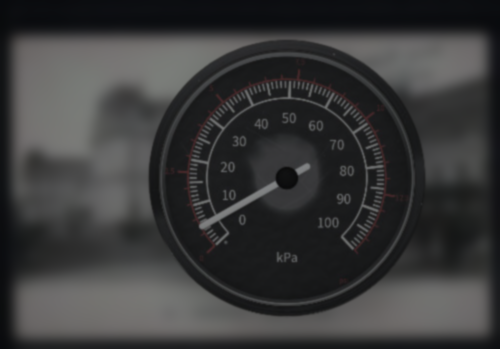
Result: 5 (kPa)
